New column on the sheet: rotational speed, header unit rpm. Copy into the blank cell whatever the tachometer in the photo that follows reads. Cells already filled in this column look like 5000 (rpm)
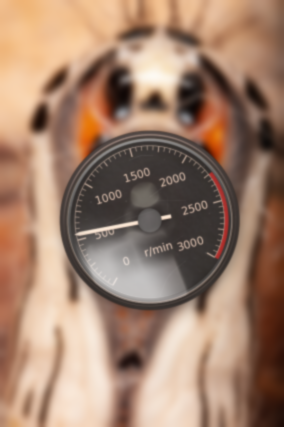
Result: 550 (rpm)
